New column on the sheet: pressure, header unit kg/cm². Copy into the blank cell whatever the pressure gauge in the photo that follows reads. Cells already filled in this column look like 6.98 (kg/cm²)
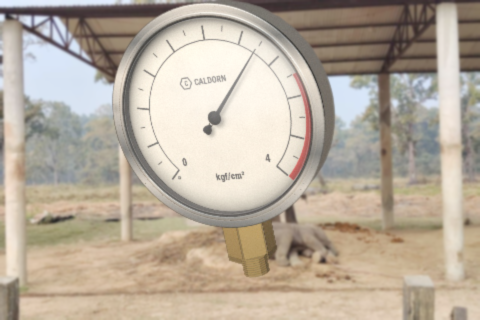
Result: 2.6 (kg/cm²)
